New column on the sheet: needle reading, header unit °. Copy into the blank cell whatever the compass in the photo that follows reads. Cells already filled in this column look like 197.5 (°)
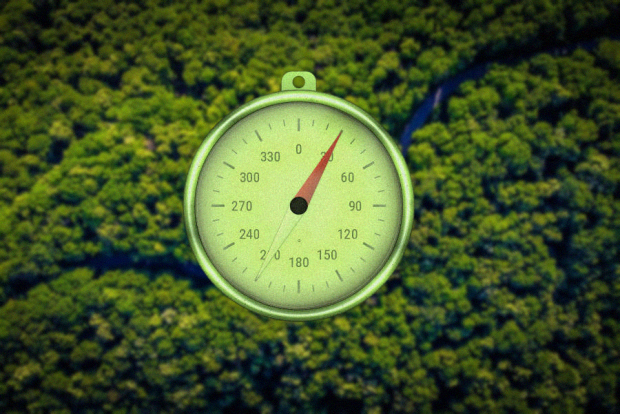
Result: 30 (°)
